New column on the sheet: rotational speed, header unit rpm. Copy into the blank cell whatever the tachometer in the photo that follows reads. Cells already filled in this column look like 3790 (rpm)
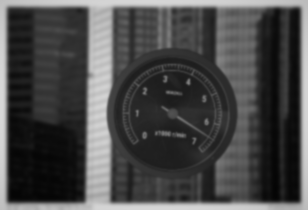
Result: 6500 (rpm)
